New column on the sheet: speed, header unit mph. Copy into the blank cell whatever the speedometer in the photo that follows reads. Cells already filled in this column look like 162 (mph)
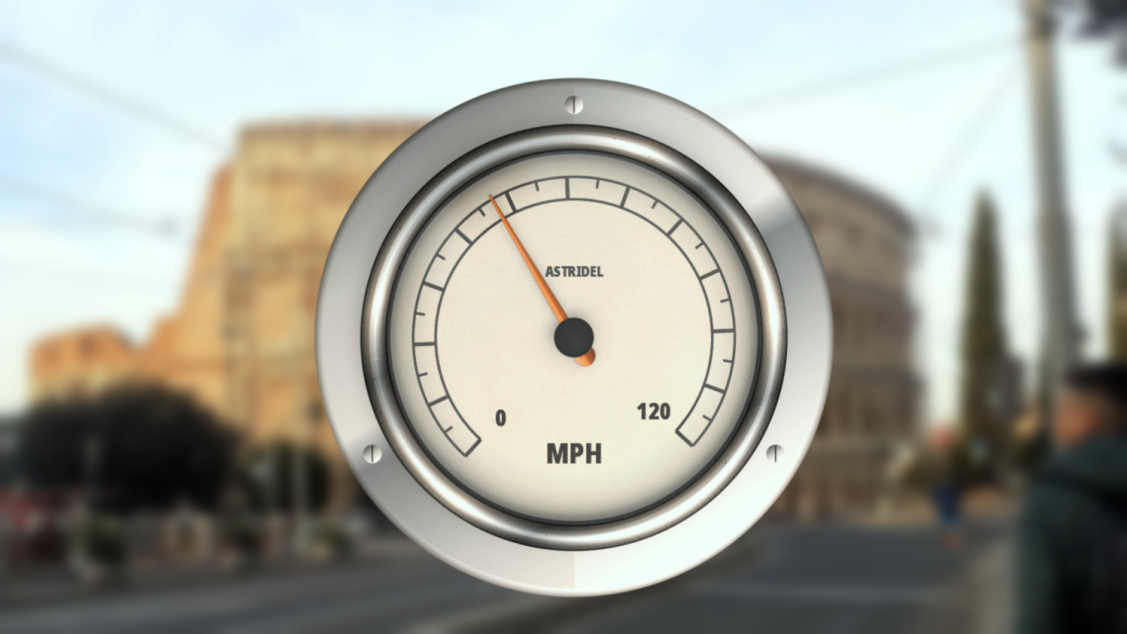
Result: 47.5 (mph)
